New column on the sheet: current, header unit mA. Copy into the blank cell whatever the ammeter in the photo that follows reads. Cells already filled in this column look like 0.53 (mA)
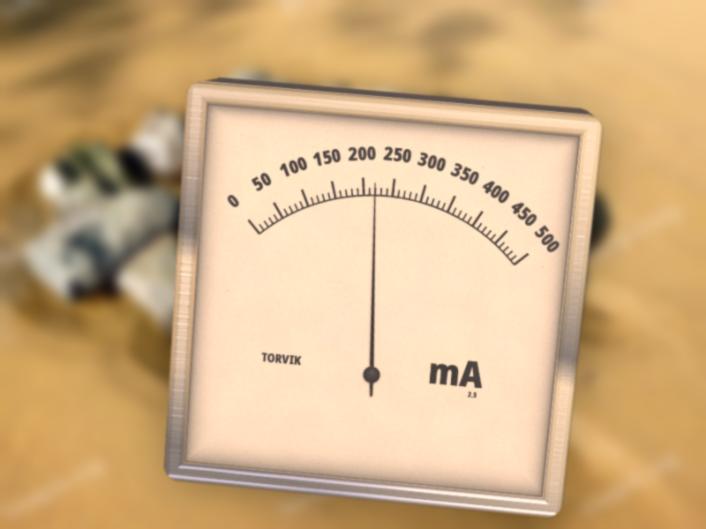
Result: 220 (mA)
